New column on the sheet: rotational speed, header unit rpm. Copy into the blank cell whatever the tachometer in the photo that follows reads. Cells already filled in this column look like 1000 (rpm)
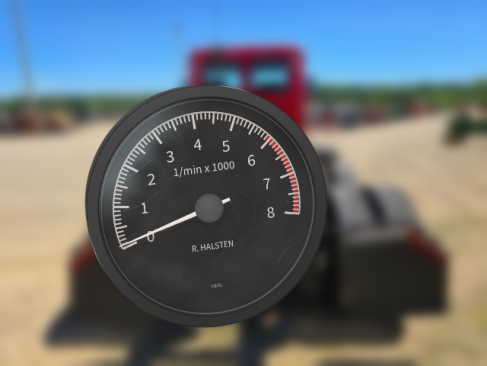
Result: 100 (rpm)
